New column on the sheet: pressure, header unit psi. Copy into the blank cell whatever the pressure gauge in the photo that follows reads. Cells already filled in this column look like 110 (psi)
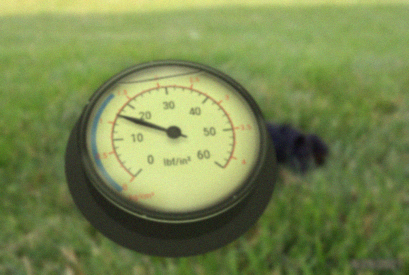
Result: 16 (psi)
